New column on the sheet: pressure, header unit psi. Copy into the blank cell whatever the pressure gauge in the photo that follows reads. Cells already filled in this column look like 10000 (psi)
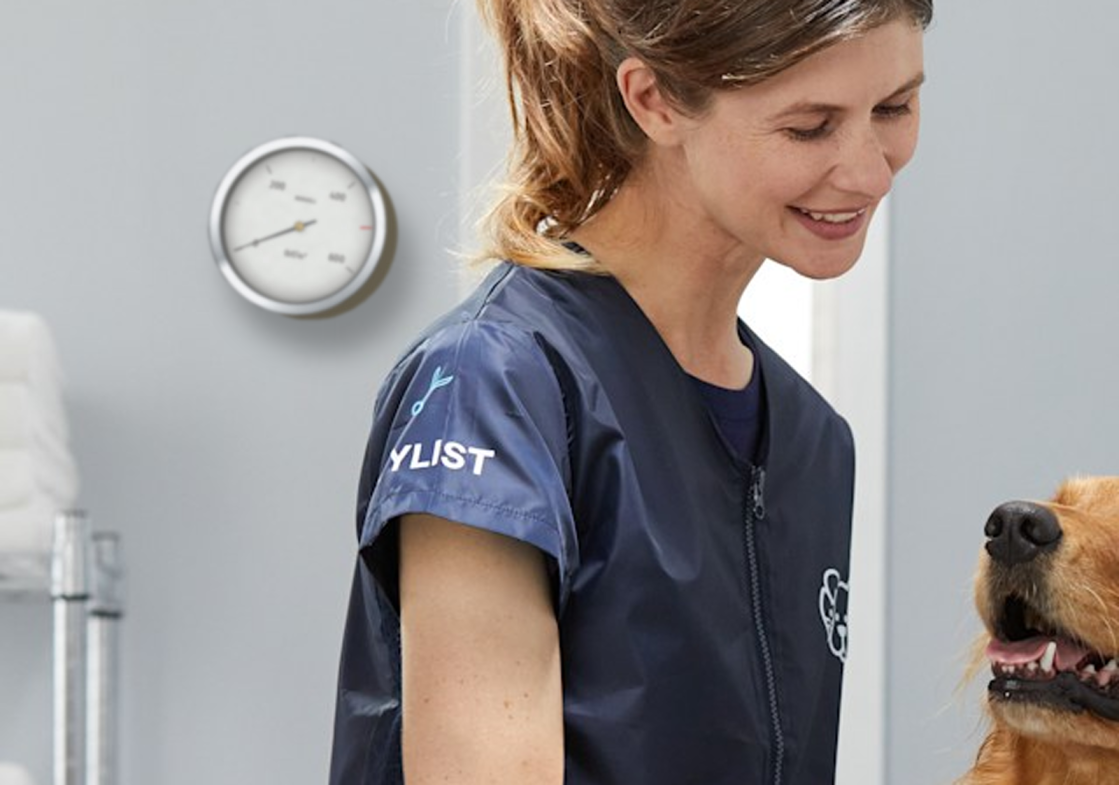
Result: 0 (psi)
